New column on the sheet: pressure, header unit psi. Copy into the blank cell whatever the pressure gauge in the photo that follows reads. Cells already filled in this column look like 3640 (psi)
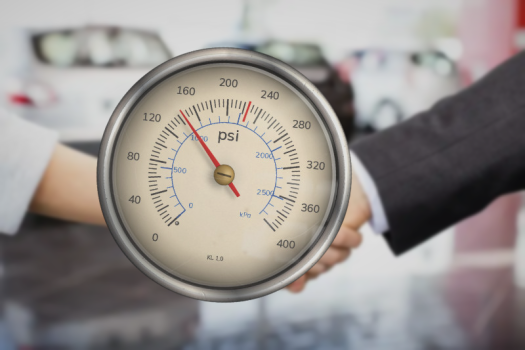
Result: 145 (psi)
